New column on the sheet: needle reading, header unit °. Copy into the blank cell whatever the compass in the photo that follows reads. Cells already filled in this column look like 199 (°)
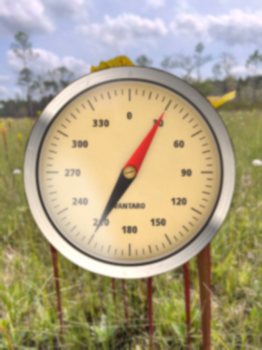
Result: 30 (°)
